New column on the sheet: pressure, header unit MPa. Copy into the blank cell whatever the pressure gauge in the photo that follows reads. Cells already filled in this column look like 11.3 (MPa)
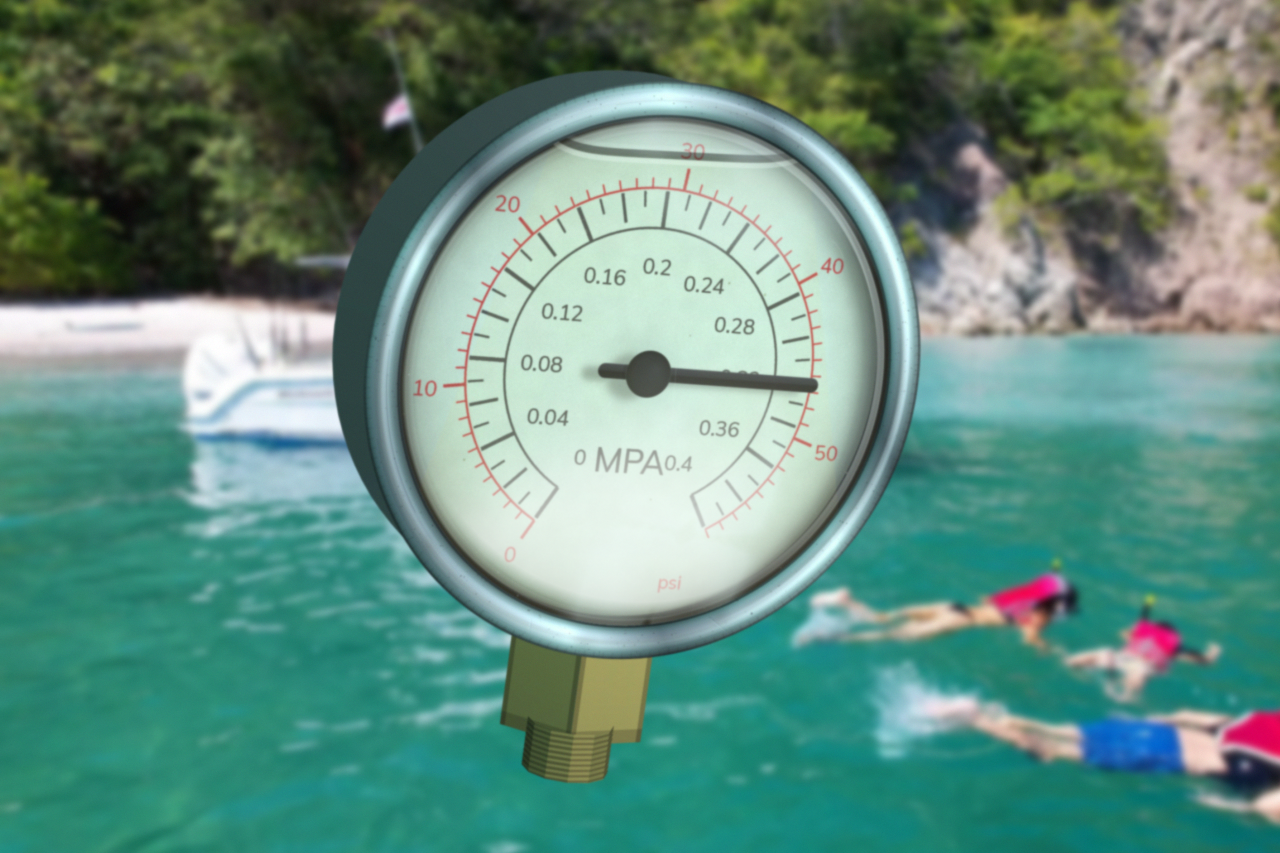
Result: 0.32 (MPa)
